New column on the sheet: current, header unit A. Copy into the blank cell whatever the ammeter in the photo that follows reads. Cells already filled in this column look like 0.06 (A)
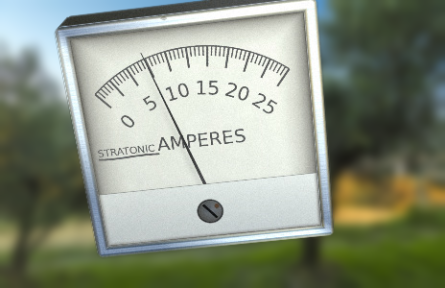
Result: 7.5 (A)
